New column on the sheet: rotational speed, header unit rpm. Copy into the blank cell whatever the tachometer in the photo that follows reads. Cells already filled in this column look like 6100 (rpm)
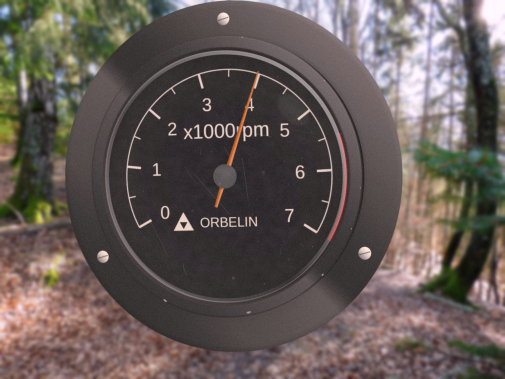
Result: 4000 (rpm)
